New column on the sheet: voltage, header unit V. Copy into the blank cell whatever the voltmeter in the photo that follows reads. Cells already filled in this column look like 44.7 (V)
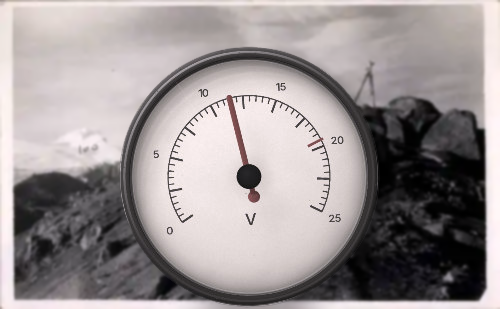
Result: 11.5 (V)
